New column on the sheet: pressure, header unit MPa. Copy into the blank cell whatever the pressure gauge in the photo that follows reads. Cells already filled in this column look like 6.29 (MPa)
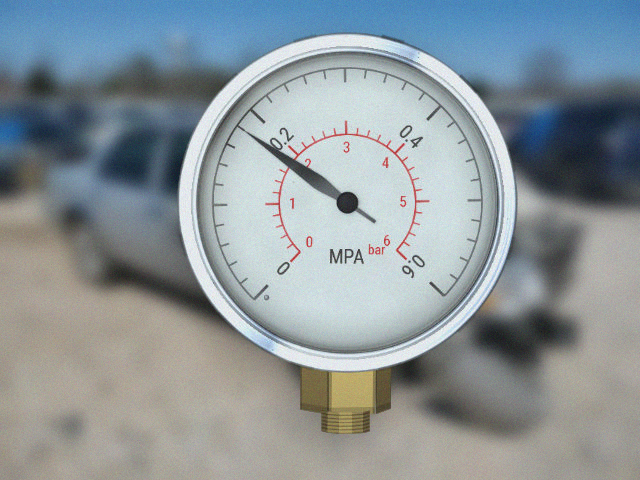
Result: 0.18 (MPa)
